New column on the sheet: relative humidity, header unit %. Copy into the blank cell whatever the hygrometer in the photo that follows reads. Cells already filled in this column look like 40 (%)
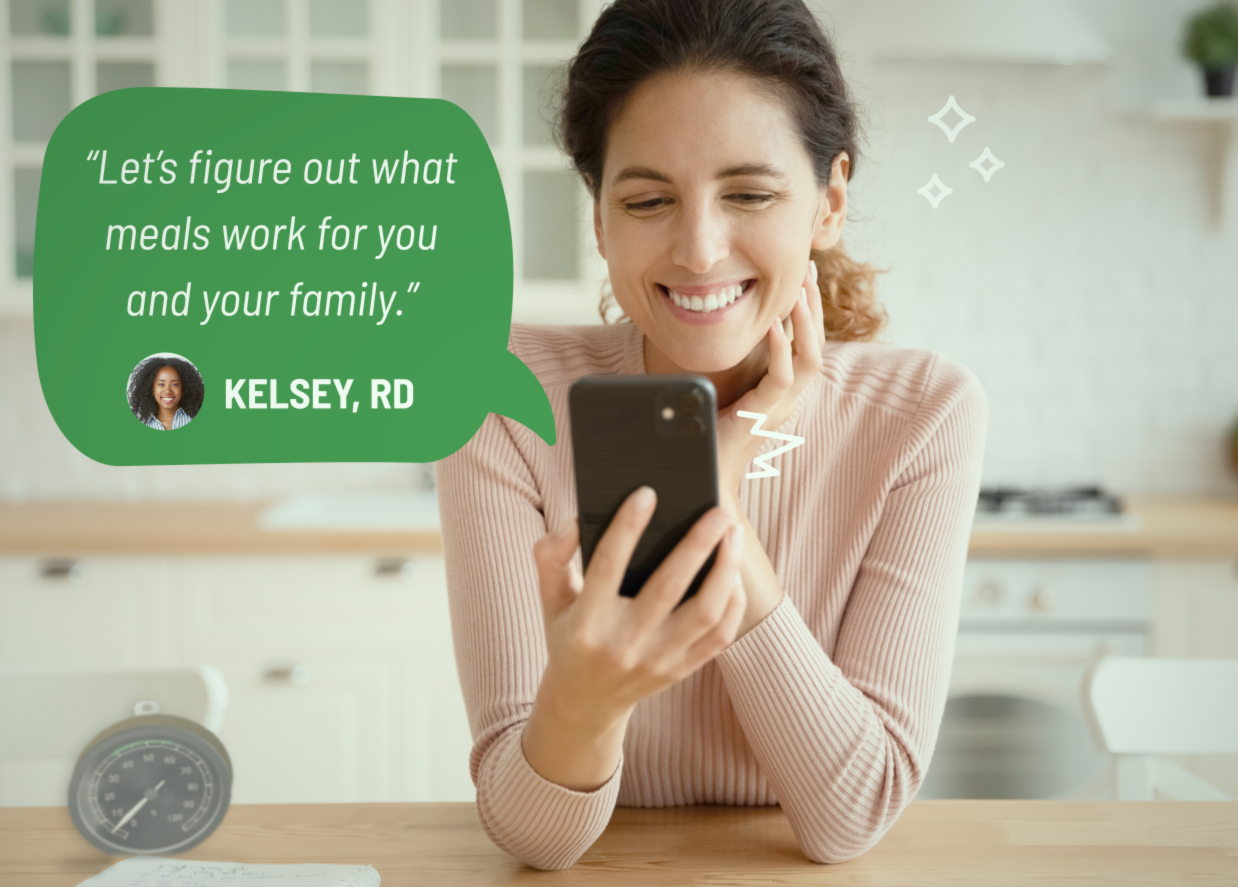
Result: 5 (%)
